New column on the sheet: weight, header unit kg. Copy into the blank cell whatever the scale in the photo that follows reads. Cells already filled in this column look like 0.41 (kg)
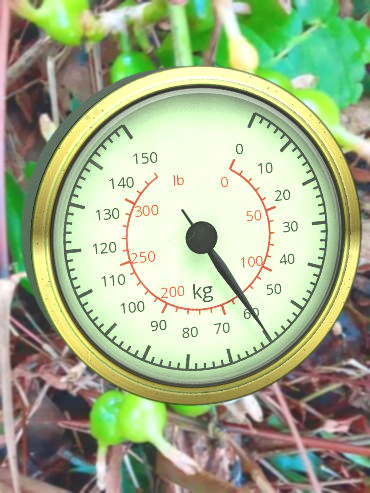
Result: 60 (kg)
